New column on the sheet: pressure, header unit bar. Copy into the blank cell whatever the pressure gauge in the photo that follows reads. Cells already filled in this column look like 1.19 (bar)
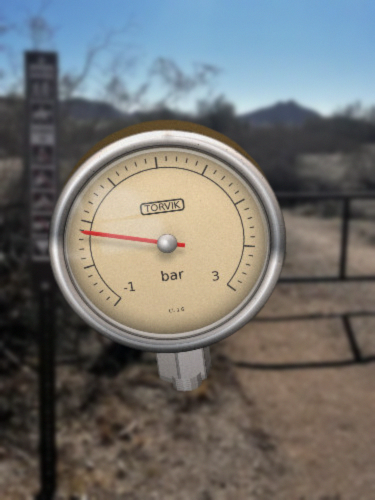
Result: -0.1 (bar)
